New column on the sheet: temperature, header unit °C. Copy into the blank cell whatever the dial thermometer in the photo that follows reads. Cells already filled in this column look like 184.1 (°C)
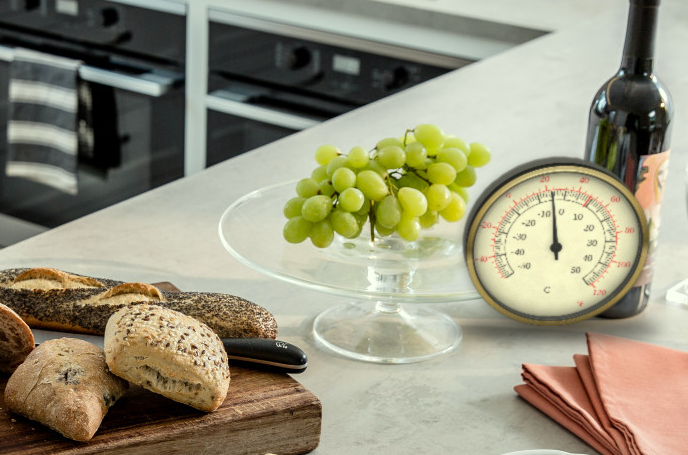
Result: -5 (°C)
